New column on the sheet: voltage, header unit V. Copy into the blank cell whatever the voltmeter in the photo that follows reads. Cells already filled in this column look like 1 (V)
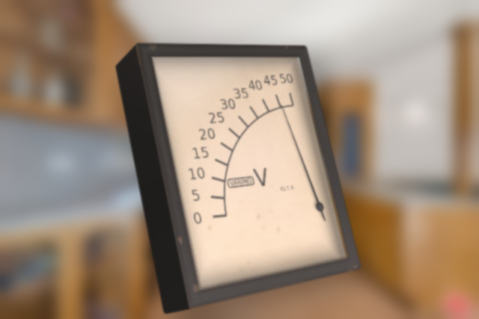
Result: 45 (V)
